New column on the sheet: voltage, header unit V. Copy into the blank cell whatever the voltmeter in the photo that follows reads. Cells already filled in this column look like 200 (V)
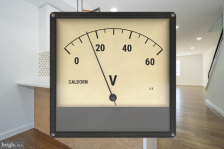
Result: 15 (V)
